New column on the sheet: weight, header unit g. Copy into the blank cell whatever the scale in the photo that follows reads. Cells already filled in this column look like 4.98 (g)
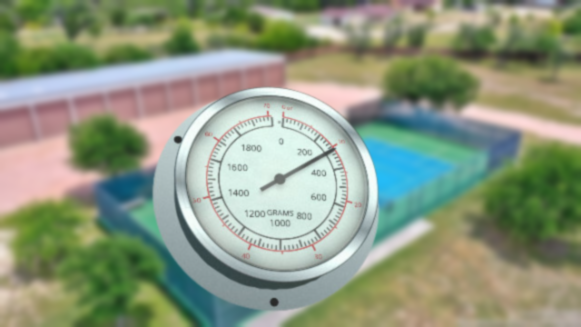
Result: 300 (g)
